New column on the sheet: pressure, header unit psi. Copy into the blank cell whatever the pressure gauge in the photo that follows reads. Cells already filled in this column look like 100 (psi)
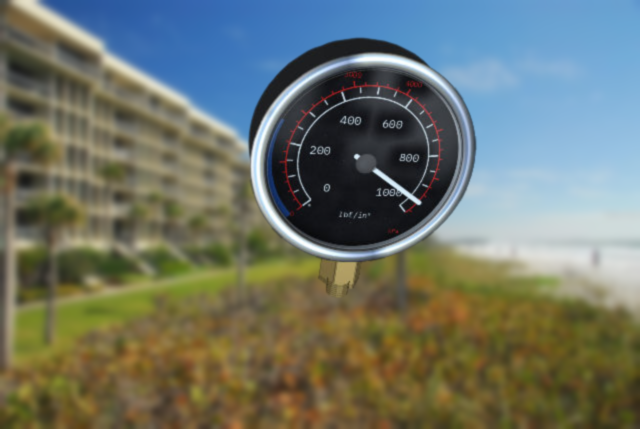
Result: 950 (psi)
